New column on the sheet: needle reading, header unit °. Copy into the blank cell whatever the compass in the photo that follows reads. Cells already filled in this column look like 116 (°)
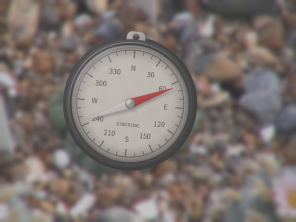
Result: 65 (°)
